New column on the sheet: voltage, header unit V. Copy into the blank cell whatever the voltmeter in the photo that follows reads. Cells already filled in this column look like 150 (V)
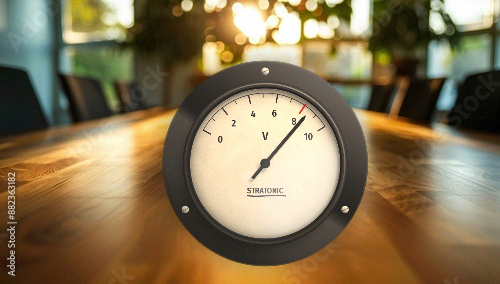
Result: 8.5 (V)
